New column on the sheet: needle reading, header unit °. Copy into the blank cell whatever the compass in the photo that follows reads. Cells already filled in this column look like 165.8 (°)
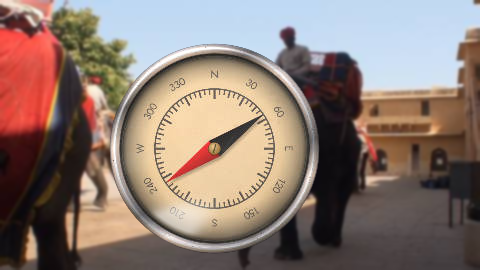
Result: 235 (°)
